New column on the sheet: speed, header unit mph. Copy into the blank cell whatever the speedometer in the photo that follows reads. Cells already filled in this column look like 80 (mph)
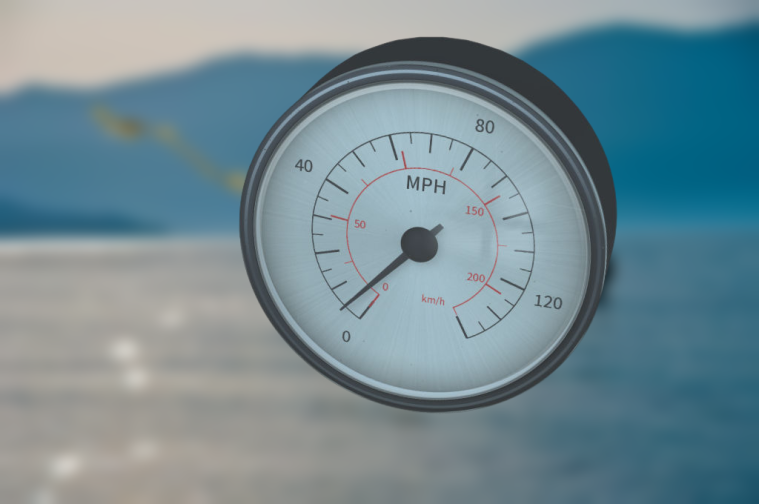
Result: 5 (mph)
